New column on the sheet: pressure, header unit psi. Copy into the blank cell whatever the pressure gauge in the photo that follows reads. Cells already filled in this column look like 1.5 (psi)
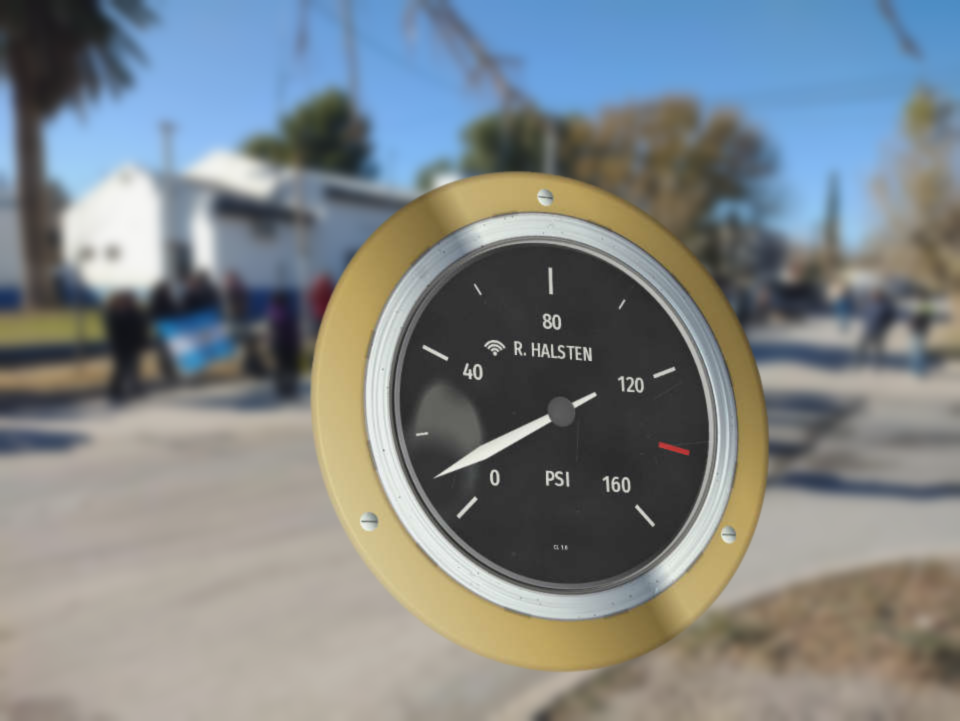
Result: 10 (psi)
